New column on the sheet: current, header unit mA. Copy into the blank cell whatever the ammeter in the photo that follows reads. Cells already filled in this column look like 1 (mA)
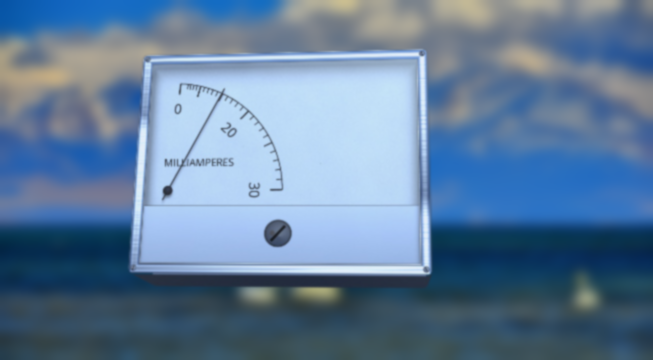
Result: 15 (mA)
